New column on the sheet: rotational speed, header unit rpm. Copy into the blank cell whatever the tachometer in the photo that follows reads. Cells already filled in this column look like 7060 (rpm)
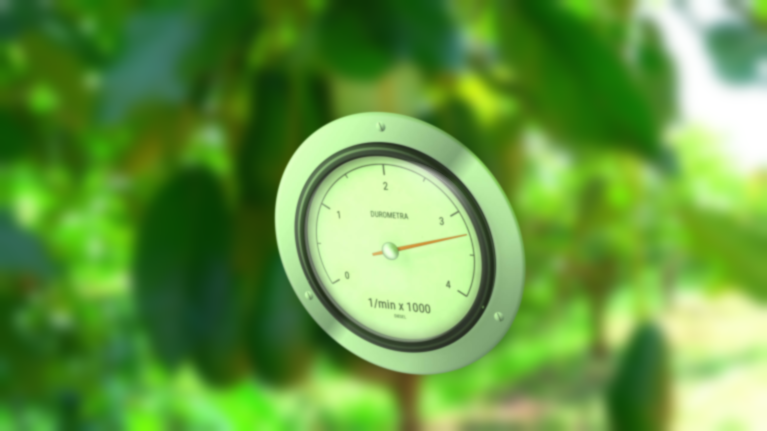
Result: 3250 (rpm)
